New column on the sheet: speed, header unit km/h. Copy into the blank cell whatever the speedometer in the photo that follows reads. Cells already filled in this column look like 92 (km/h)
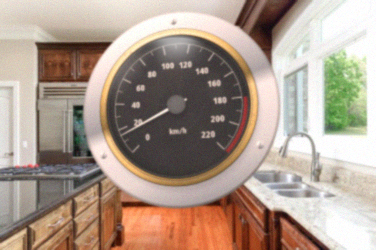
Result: 15 (km/h)
